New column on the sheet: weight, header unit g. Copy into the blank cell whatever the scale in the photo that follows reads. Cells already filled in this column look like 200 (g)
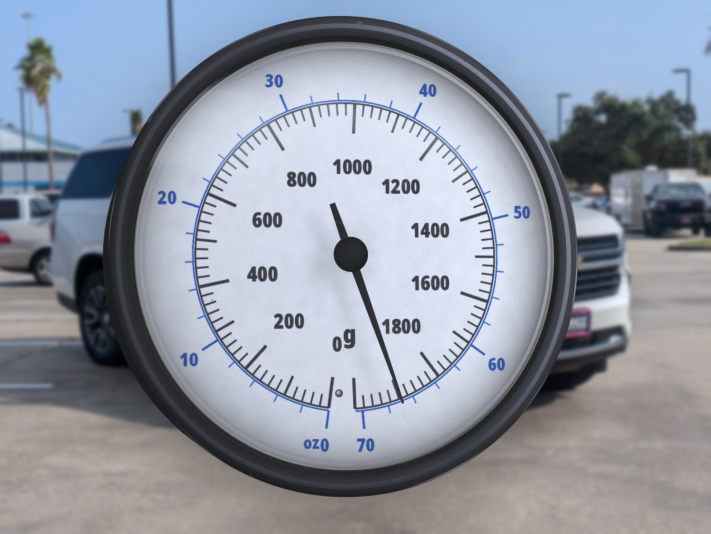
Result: 1900 (g)
